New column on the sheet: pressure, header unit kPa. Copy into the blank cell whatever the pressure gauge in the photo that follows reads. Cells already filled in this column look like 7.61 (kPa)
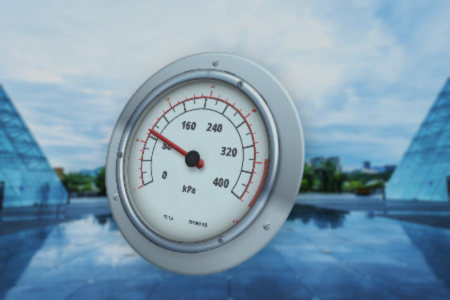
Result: 90 (kPa)
